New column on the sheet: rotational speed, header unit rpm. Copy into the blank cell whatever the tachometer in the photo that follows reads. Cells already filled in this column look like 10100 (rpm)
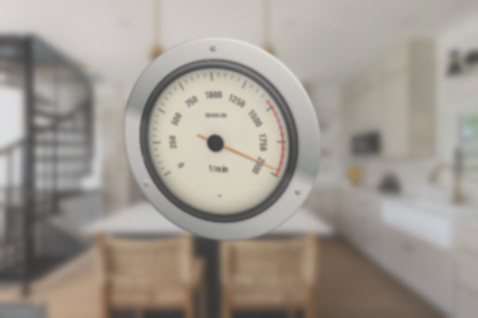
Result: 1950 (rpm)
